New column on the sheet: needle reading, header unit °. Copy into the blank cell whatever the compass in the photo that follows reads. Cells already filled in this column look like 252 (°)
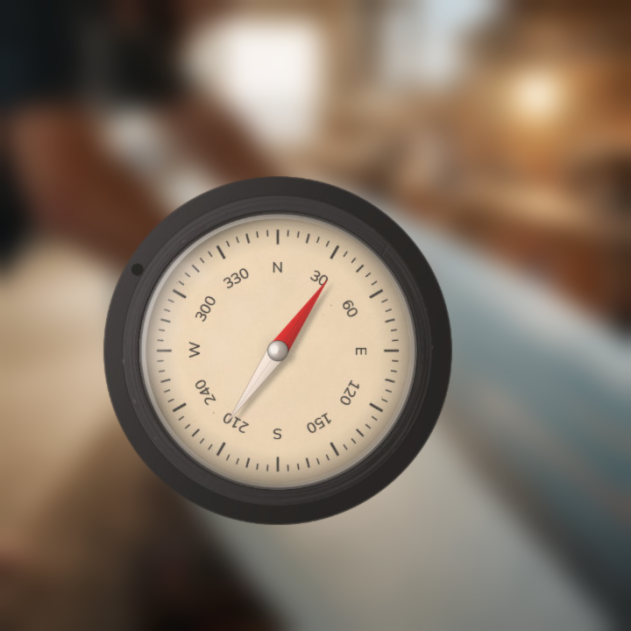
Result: 35 (°)
